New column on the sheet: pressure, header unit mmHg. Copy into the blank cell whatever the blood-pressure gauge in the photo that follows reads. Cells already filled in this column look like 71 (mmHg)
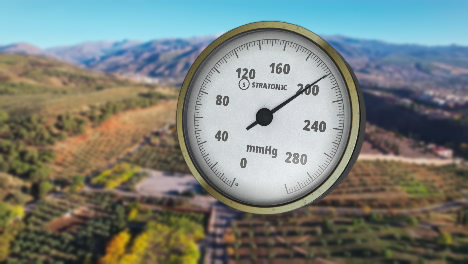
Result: 200 (mmHg)
